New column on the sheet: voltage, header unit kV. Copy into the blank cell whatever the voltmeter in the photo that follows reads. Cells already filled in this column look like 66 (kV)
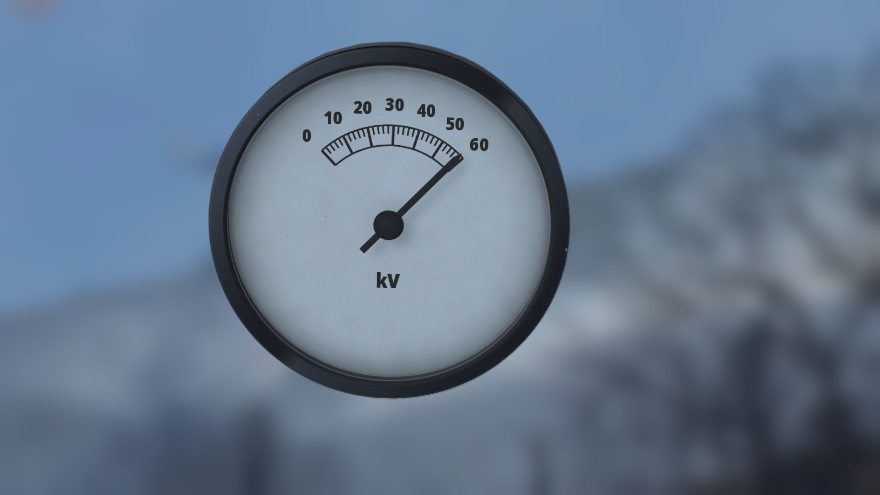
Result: 58 (kV)
